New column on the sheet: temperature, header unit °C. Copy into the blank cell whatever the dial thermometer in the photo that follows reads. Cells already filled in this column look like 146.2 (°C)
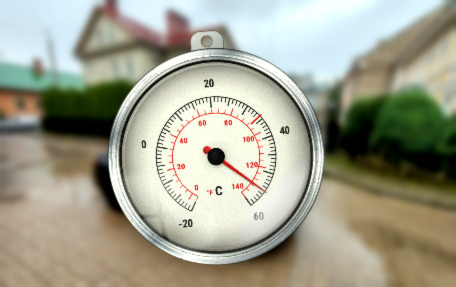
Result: 55 (°C)
